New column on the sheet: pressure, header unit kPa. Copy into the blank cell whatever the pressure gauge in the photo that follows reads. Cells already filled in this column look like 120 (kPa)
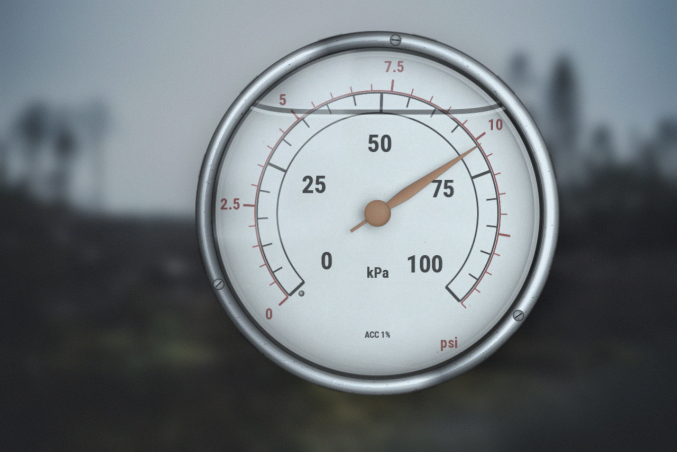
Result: 70 (kPa)
